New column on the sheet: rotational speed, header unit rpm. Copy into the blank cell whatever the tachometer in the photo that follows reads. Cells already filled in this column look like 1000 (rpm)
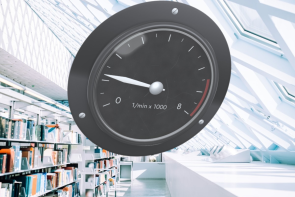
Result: 1250 (rpm)
